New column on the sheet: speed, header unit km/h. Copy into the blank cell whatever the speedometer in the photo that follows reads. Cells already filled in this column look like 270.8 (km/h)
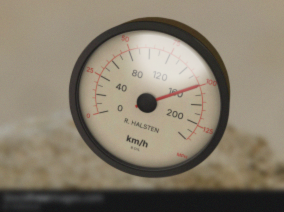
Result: 160 (km/h)
